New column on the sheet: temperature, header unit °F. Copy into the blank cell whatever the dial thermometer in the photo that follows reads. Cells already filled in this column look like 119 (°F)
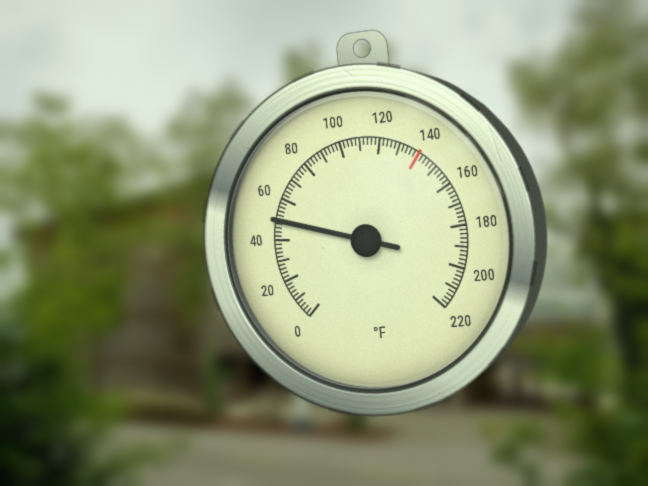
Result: 50 (°F)
